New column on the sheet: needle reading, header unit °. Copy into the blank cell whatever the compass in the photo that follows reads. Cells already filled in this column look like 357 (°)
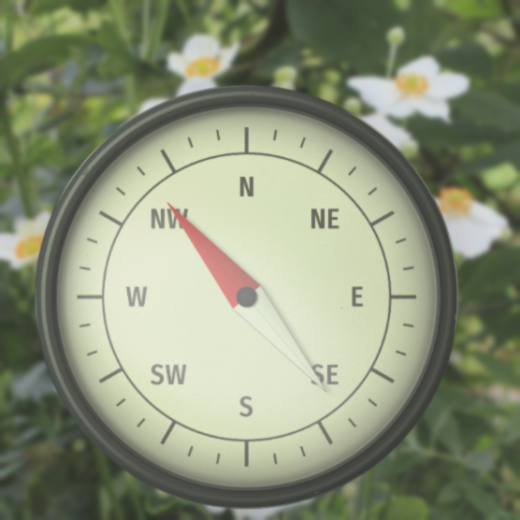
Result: 320 (°)
